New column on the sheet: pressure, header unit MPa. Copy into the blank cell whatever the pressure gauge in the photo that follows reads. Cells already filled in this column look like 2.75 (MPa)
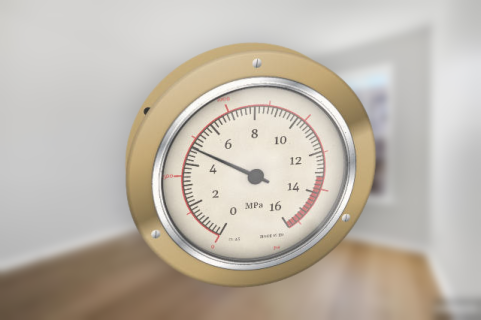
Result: 4.8 (MPa)
